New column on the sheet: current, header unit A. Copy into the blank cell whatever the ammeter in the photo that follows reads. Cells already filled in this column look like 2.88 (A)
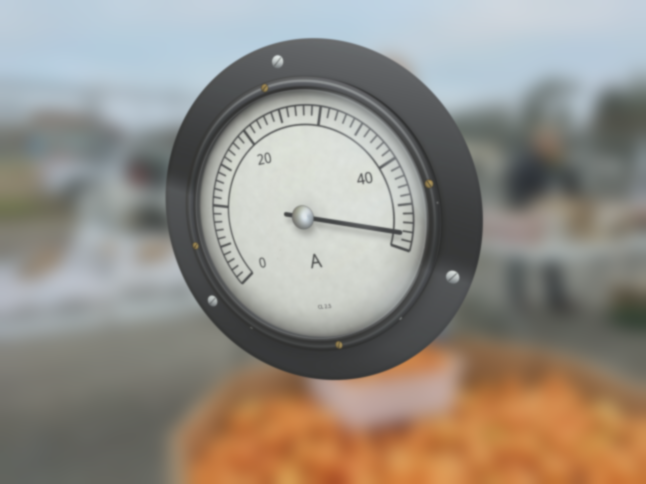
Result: 48 (A)
